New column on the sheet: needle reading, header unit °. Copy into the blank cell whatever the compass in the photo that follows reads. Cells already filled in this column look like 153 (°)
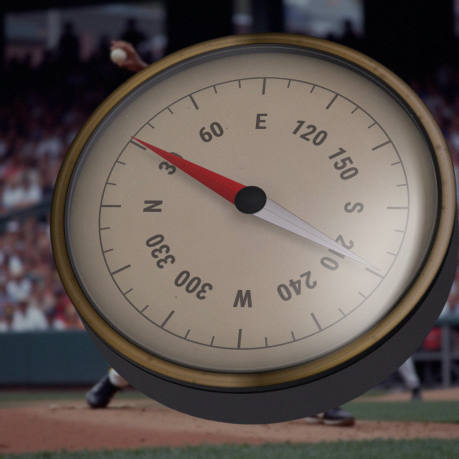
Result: 30 (°)
